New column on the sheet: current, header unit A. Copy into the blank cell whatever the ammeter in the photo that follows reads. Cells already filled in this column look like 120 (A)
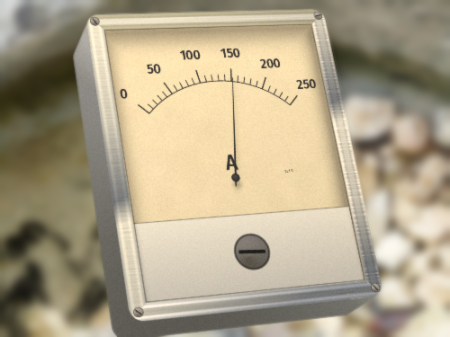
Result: 150 (A)
